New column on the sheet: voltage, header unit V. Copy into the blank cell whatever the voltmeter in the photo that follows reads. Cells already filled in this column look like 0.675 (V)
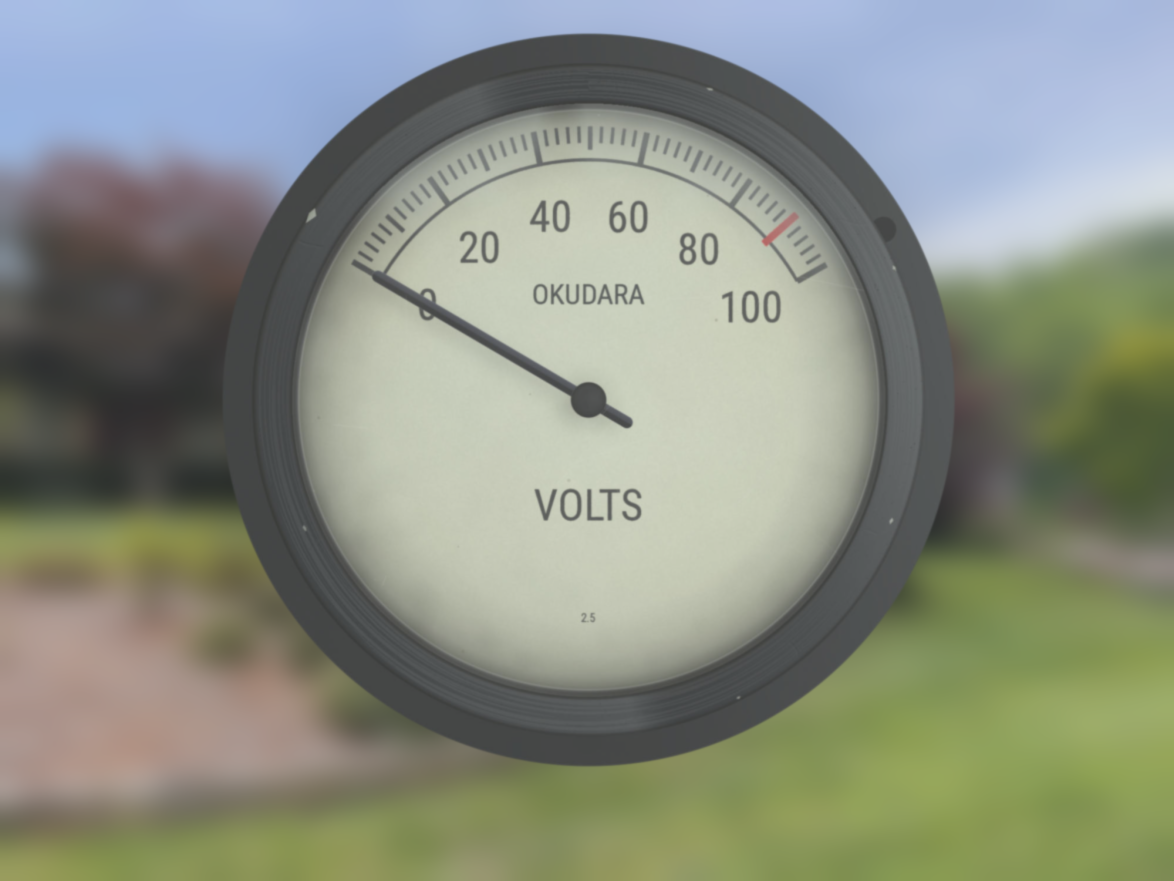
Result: 0 (V)
